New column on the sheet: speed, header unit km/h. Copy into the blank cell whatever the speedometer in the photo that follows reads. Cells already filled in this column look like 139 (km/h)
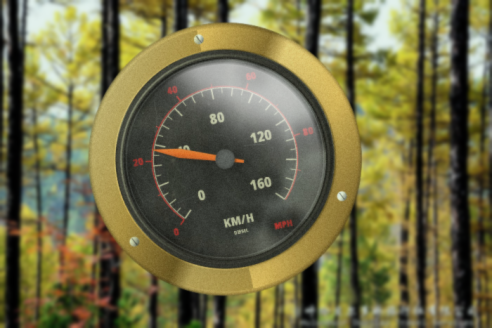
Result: 37.5 (km/h)
